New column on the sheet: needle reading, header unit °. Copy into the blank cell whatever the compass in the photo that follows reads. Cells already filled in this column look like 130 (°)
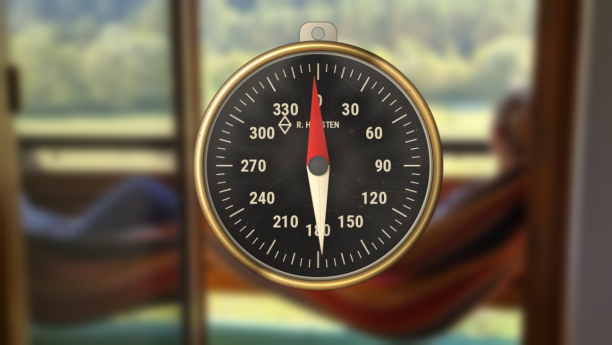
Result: 357.5 (°)
